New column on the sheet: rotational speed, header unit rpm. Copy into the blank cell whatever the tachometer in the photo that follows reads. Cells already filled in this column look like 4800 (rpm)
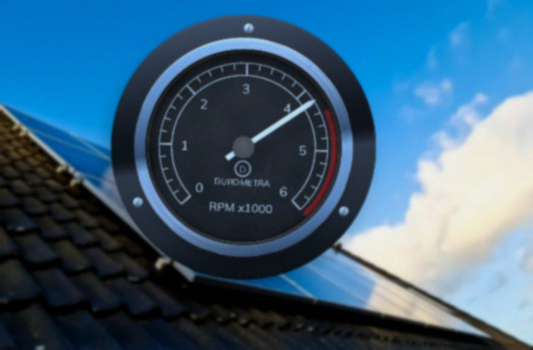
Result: 4200 (rpm)
